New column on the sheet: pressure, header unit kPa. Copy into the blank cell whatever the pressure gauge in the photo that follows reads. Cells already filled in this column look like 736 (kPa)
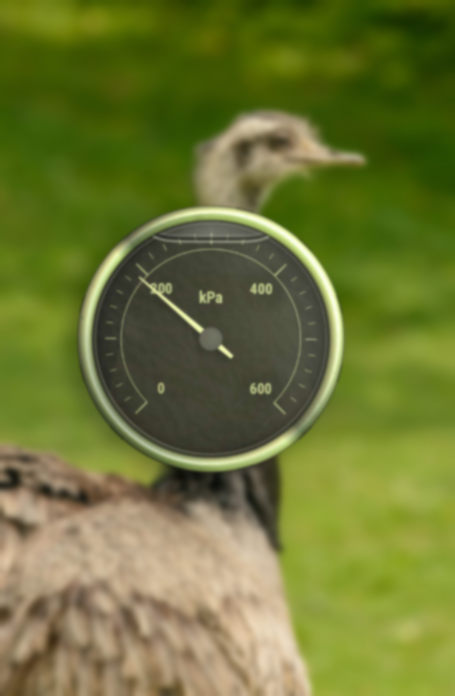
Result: 190 (kPa)
